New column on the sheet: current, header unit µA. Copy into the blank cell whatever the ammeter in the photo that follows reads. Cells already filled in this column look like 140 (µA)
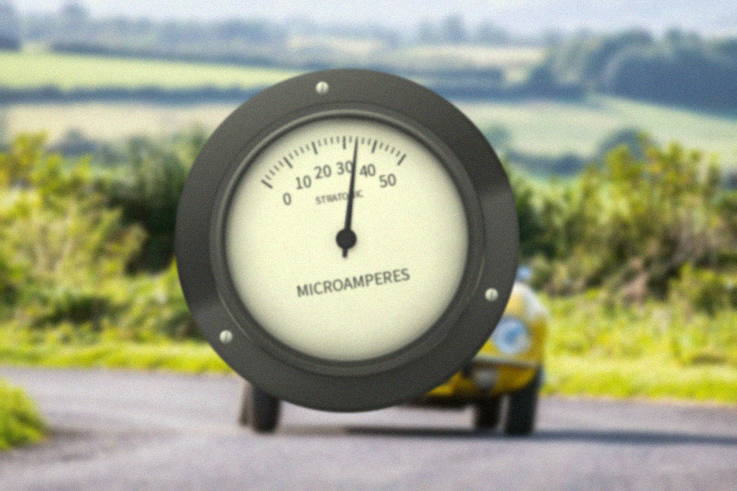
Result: 34 (µA)
